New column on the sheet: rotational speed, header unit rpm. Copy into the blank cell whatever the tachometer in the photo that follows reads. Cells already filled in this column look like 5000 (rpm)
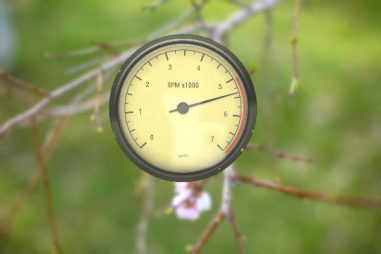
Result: 5375 (rpm)
